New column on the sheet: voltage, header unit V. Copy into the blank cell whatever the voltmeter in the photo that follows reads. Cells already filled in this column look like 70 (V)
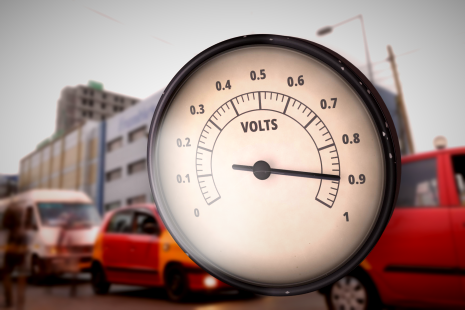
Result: 0.9 (V)
